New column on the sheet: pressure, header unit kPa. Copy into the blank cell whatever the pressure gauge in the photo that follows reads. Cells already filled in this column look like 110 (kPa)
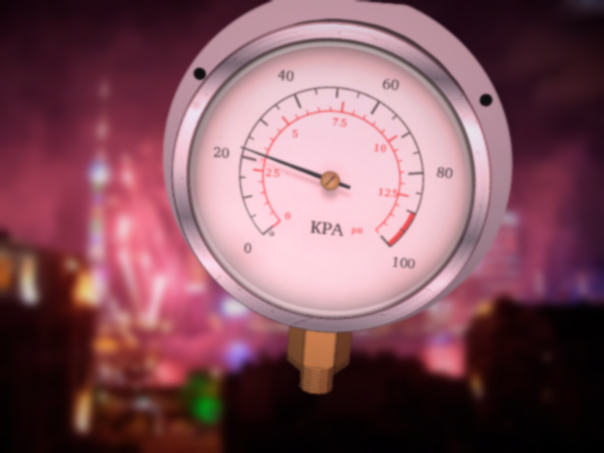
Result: 22.5 (kPa)
